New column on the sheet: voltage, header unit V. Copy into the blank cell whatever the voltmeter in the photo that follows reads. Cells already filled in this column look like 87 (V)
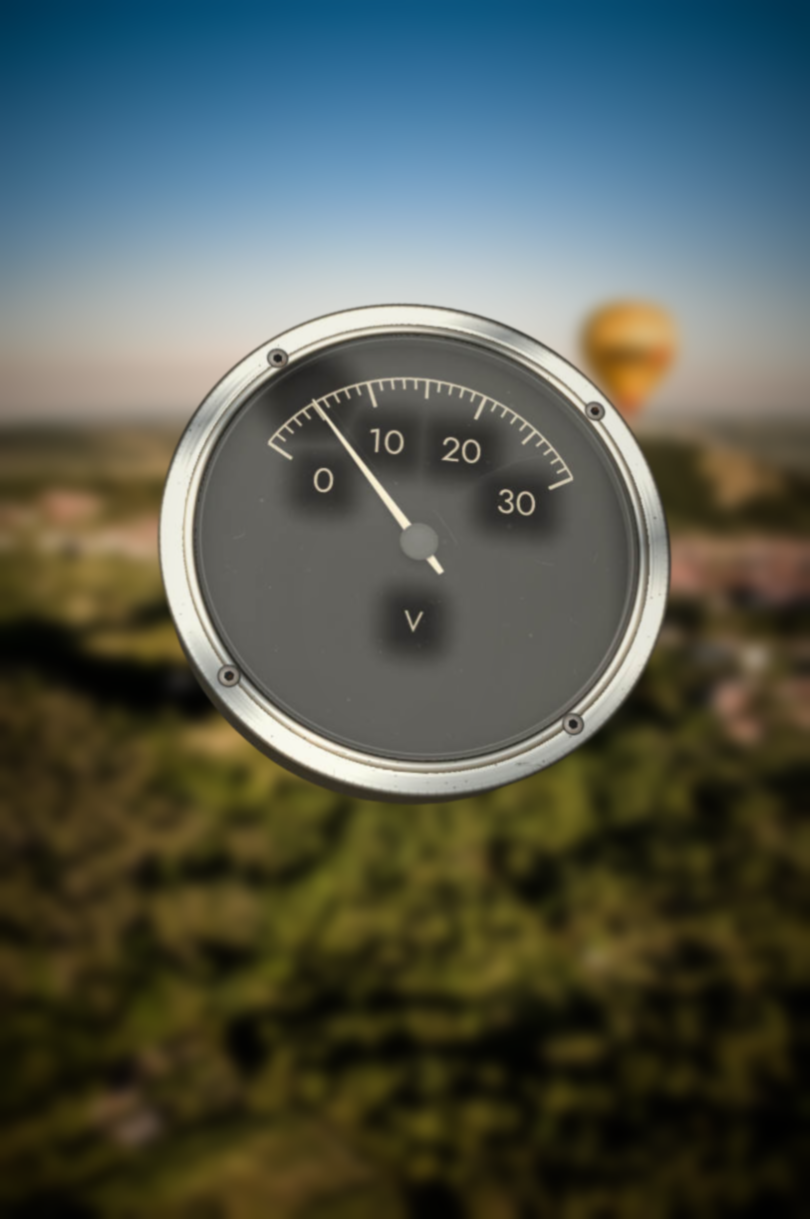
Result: 5 (V)
